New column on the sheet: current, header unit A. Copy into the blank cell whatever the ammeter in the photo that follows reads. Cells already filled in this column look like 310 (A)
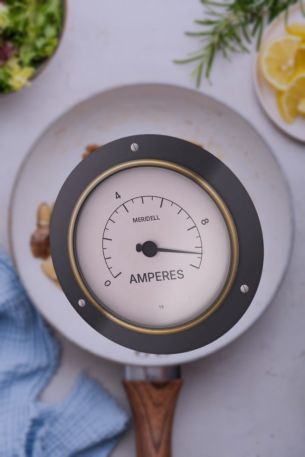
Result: 9.25 (A)
